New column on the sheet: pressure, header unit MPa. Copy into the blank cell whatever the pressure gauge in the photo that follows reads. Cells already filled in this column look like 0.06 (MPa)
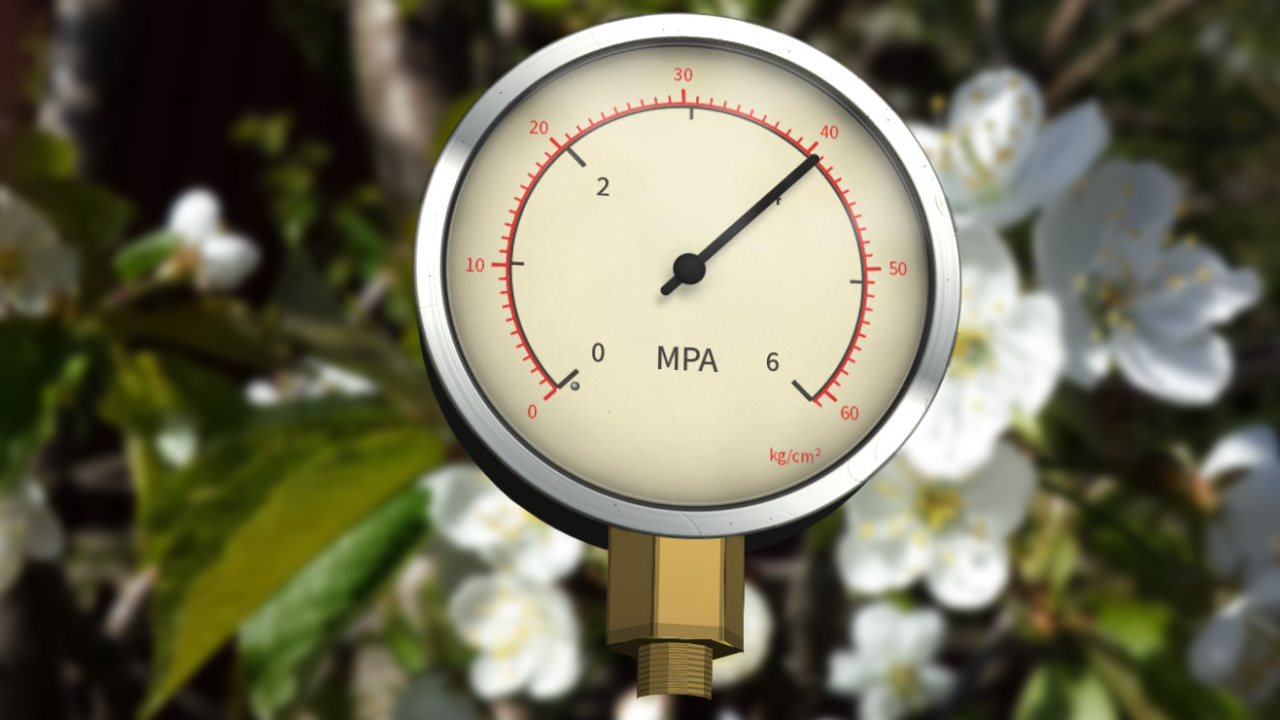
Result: 4 (MPa)
